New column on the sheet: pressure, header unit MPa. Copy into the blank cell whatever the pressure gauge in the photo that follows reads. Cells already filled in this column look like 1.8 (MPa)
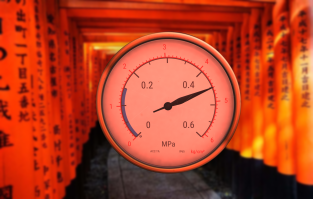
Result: 0.45 (MPa)
